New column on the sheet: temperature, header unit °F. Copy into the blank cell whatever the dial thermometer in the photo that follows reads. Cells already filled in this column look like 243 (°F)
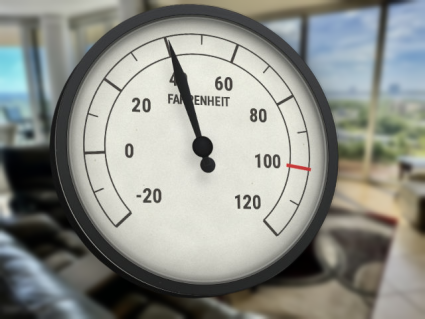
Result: 40 (°F)
